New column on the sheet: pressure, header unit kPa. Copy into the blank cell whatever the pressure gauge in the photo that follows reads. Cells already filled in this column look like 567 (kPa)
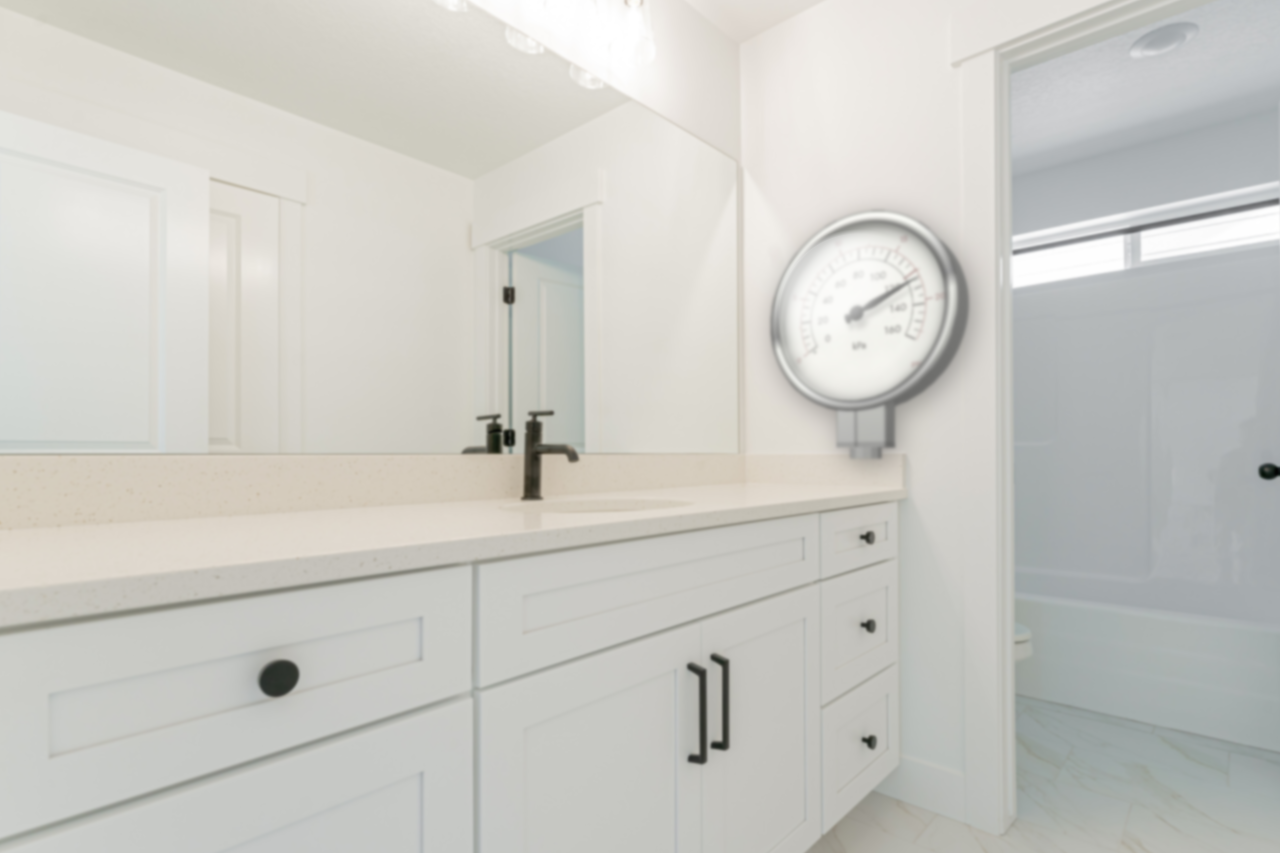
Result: 125 (kPa)
